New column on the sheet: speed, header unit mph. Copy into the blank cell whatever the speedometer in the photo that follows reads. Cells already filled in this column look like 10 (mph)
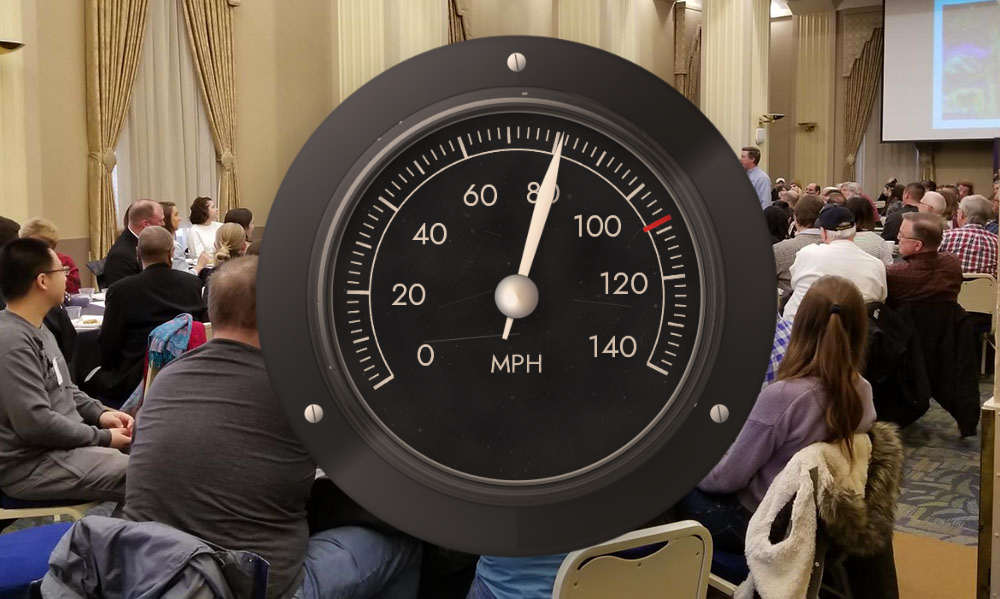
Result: 81 (mph)
